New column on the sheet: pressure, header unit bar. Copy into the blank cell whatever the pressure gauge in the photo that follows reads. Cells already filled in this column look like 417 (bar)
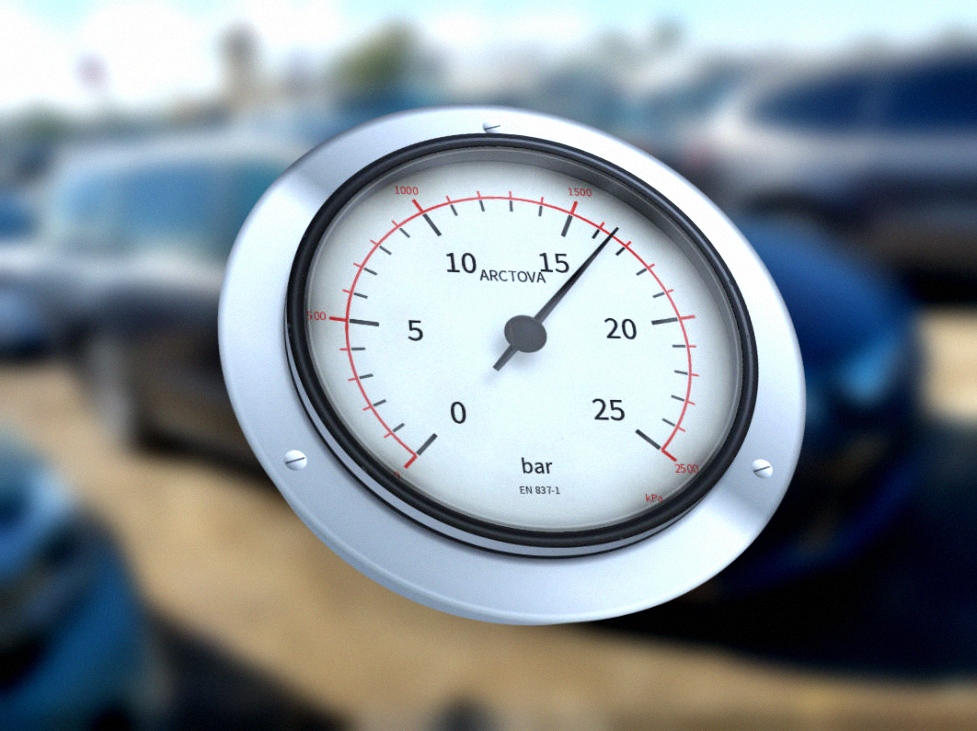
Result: 16.5 (bar)
